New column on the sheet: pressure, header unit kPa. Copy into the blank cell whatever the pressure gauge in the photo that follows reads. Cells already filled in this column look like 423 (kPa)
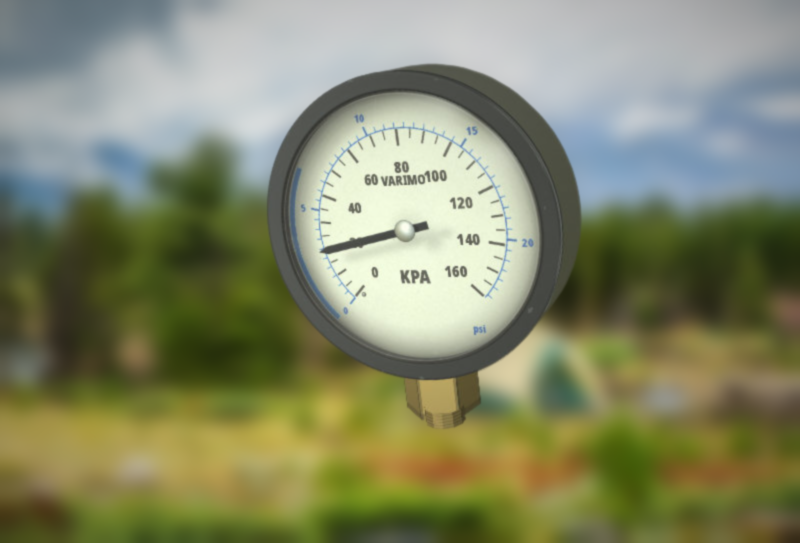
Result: 20 (kPa)
